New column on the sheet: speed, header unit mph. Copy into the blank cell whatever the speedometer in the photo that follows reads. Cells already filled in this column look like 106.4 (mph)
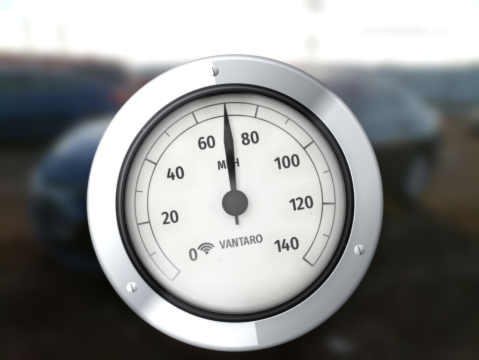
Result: 70 (mph)
